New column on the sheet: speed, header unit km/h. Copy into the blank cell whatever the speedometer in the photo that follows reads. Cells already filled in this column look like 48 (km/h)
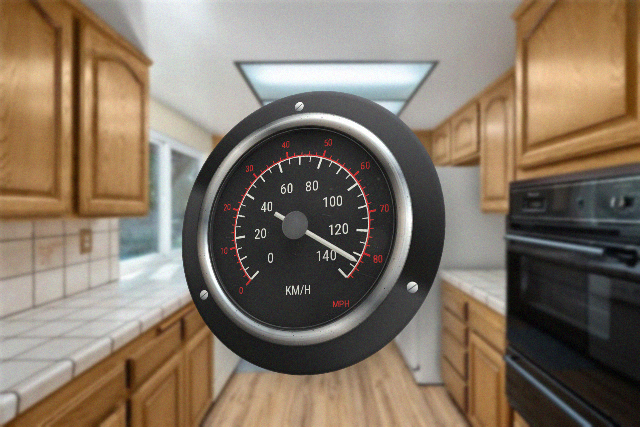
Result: 132.5 (km/h)
